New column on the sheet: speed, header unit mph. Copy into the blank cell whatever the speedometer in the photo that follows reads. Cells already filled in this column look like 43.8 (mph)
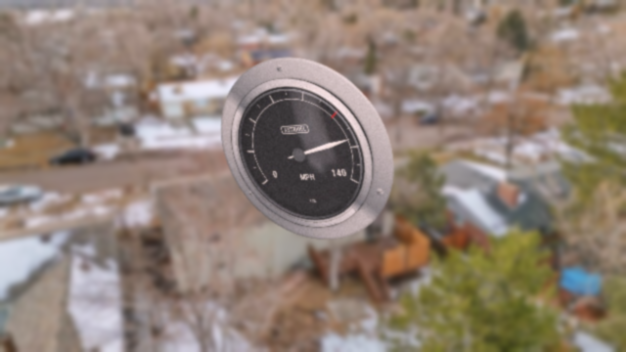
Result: 115 (mph)
